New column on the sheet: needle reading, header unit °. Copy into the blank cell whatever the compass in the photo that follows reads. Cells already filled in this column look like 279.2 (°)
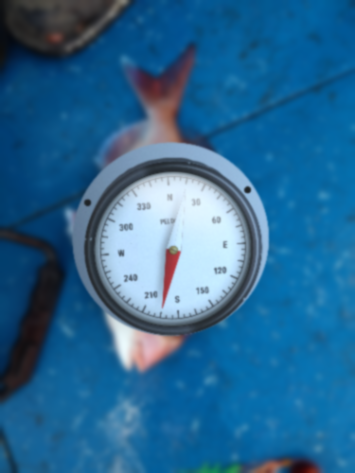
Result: 195 (°)
